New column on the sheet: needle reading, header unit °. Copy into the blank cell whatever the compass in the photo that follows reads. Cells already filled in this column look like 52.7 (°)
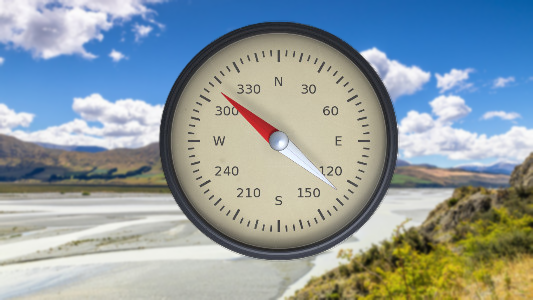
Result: 310 (°)
